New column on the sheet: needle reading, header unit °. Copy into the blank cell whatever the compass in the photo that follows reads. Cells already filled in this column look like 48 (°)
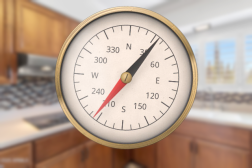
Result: 215 (°)
